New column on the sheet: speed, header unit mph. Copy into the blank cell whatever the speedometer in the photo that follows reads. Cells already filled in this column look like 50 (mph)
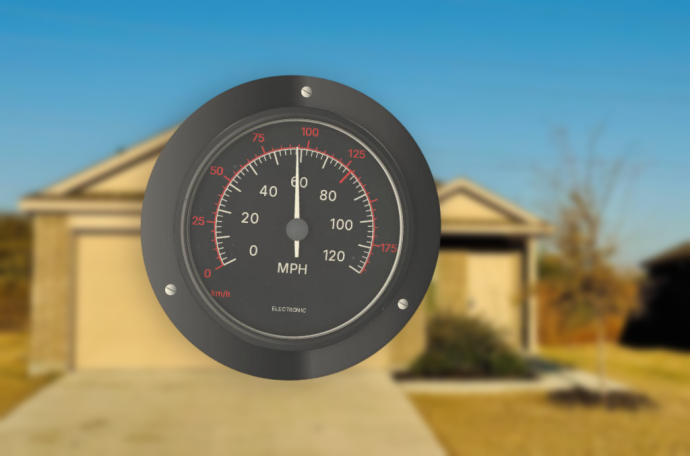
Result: 58 (mph)
